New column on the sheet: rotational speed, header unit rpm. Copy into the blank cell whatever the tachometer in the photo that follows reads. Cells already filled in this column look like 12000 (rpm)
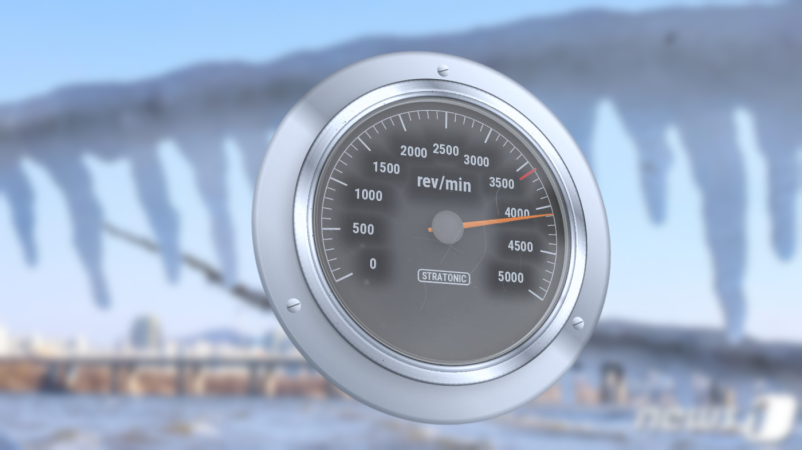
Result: 4100 (rpm)
